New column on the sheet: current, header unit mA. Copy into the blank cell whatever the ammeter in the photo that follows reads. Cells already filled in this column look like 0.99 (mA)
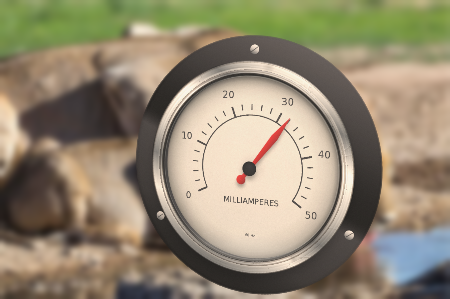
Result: 32 (mA)
